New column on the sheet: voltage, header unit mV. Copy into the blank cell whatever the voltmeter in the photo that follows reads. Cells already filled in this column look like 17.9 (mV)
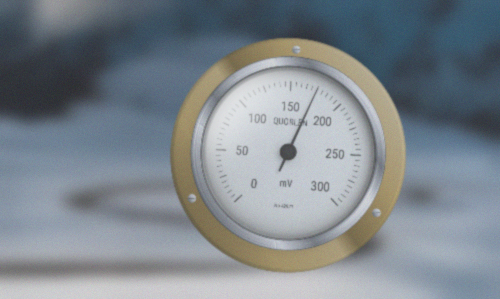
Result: 175 (mV)
